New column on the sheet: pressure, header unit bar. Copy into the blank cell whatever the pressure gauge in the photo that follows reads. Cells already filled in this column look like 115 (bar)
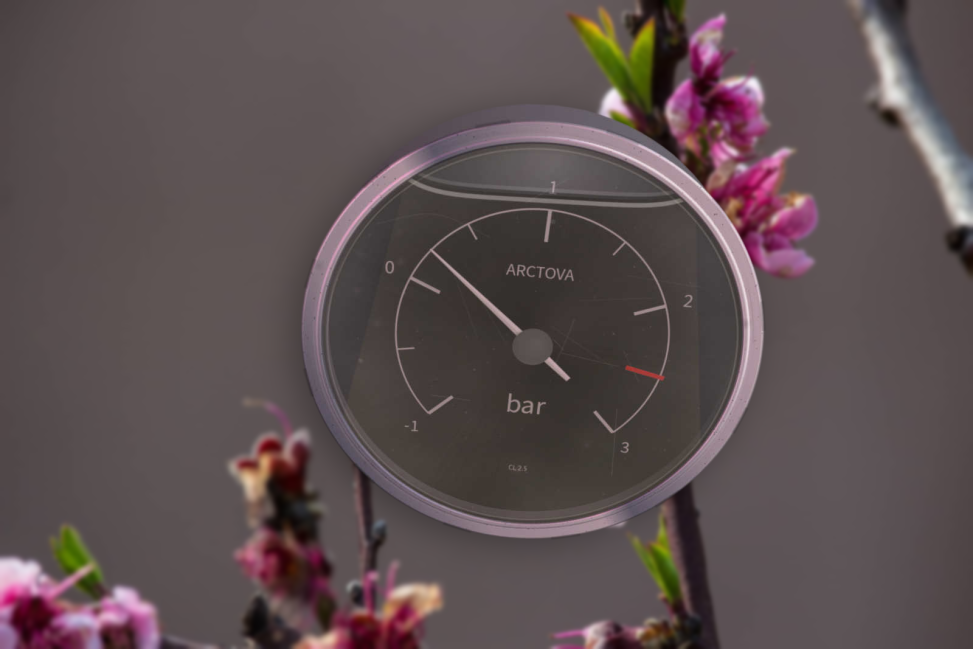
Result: 0.25 (bar)
